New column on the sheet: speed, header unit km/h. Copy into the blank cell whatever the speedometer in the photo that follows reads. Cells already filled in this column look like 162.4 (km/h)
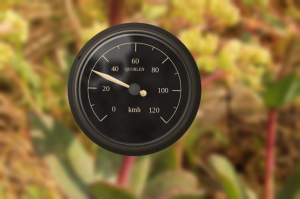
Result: 30 (km/h)
